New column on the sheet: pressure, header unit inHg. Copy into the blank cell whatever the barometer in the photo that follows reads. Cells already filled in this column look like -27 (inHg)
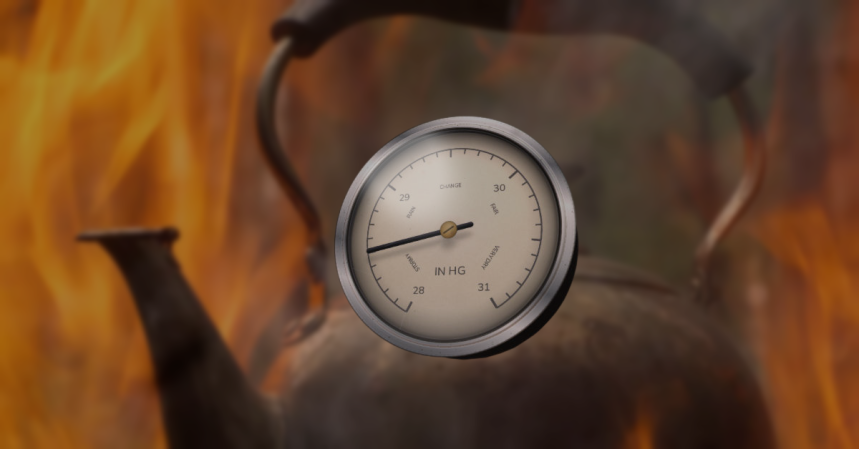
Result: 28.5 (inHg)
